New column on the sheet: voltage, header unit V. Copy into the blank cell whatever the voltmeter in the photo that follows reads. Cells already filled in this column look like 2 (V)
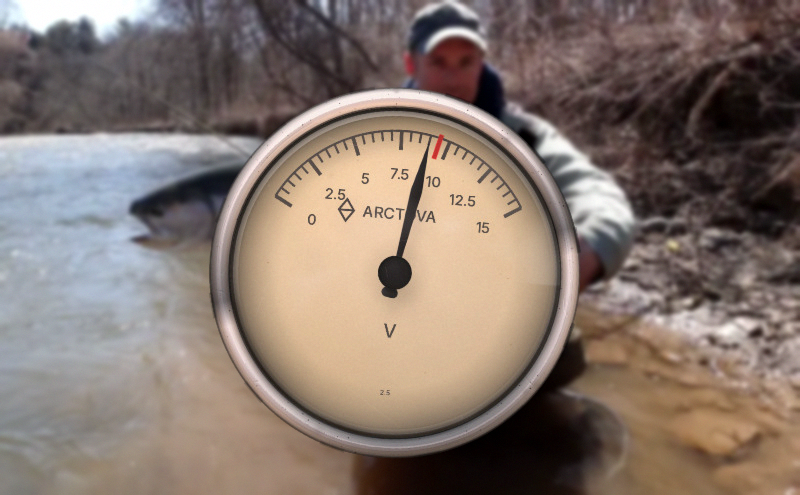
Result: 9 (V)
